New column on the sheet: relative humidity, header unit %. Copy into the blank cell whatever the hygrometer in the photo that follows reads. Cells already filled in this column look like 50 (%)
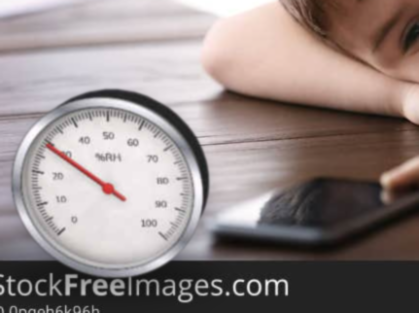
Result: 30 (%)
